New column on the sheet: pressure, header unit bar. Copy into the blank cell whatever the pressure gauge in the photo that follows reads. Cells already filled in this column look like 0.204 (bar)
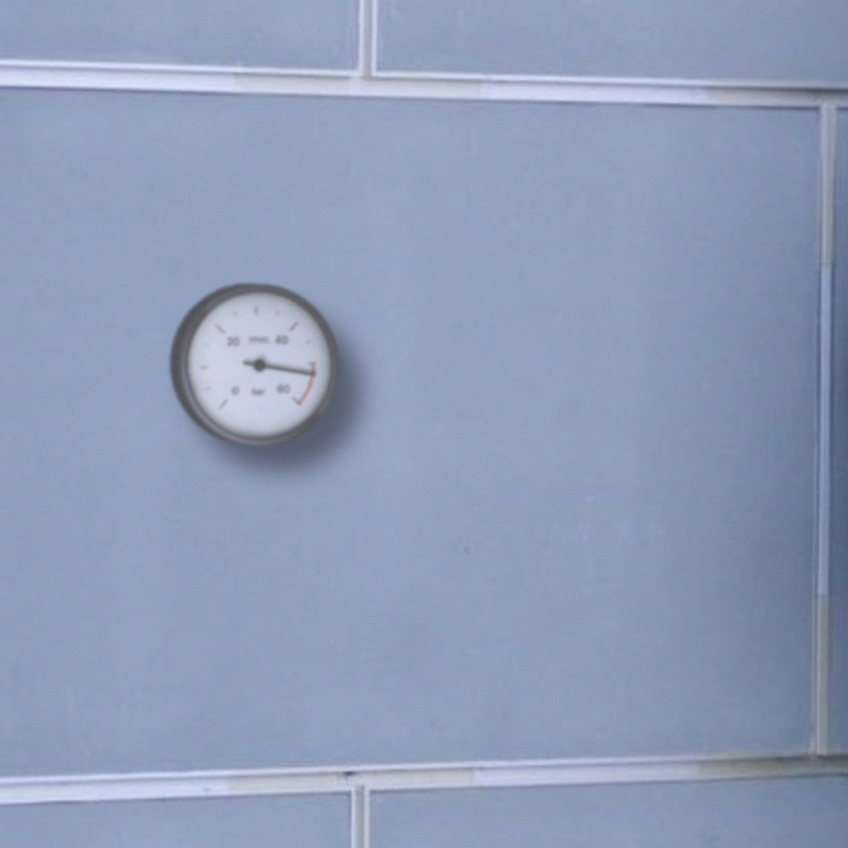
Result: 52.5 (bar)
